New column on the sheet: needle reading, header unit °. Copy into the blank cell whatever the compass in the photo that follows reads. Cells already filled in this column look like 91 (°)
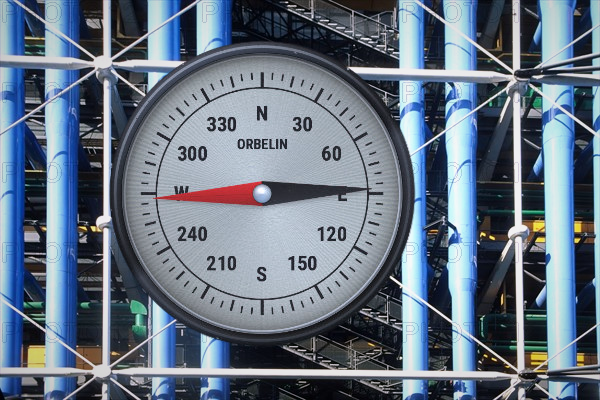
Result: 267.5 (°)
